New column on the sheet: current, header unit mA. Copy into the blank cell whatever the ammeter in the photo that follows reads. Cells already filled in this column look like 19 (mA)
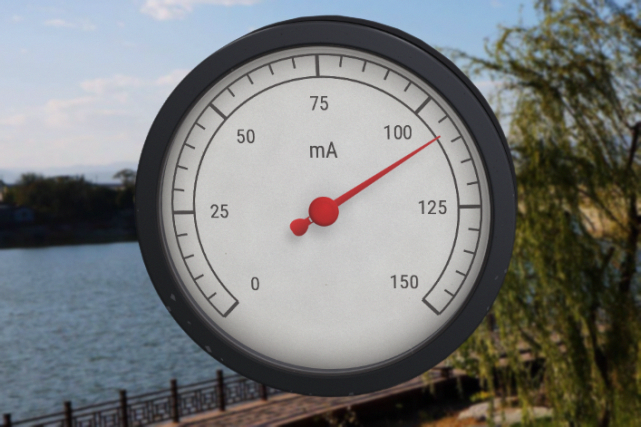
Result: 107.5 (mA)
